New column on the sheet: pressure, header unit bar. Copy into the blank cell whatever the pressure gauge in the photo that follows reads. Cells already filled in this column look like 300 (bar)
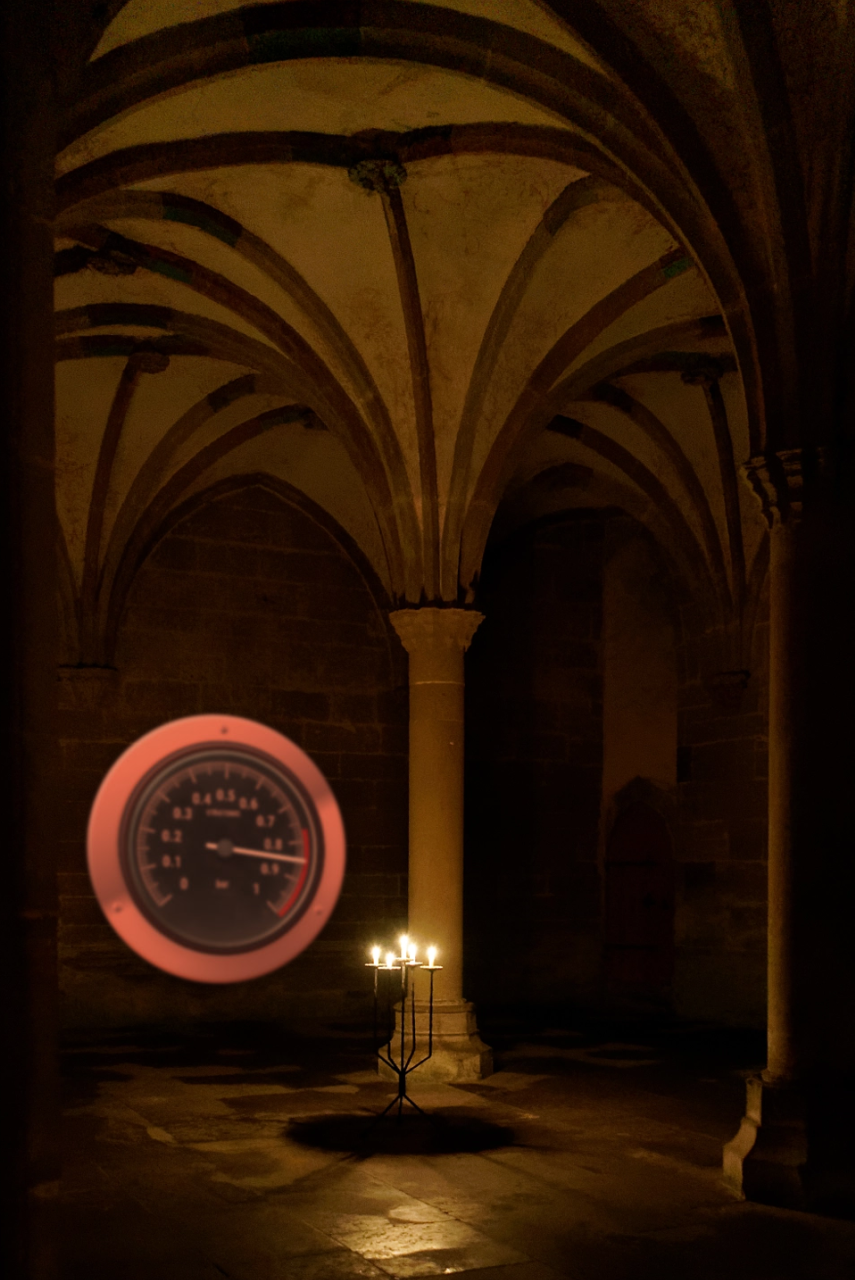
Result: 0.85 (bar)
